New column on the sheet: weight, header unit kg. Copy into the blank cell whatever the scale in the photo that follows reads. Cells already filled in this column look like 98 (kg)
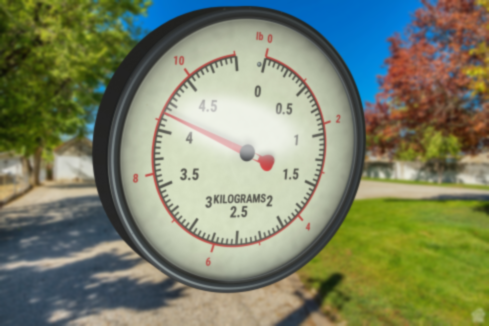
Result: 4.15 (kg)
